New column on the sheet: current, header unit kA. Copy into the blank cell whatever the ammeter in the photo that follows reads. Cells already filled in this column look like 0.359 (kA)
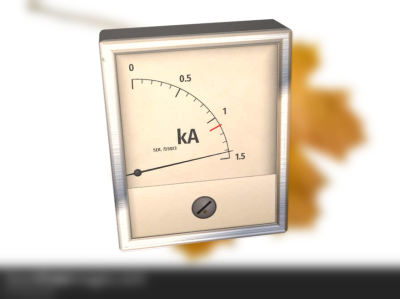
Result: 1.4 (kA)
